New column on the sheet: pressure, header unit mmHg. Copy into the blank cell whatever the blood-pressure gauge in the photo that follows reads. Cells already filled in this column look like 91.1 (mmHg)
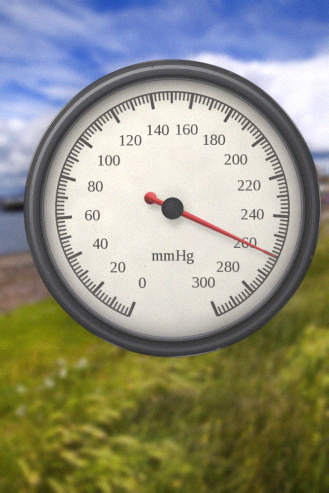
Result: 260 (mmHg)
